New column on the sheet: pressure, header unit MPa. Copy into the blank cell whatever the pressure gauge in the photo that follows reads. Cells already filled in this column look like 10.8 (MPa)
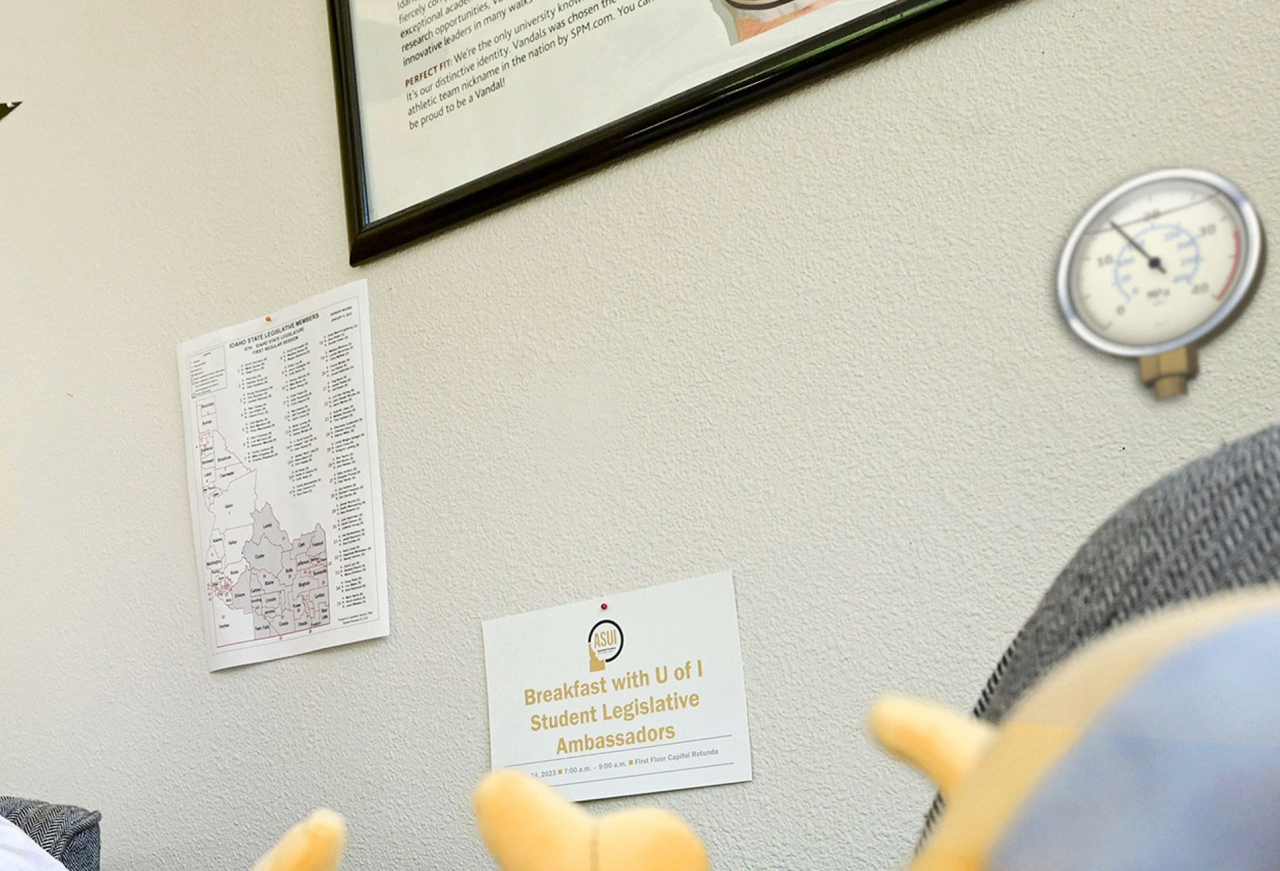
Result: 15 (MPa)
